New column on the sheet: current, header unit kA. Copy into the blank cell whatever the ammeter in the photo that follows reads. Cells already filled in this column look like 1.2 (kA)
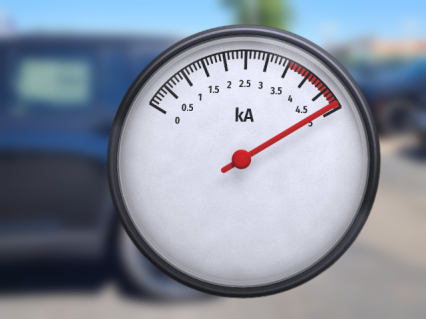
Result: 4.9 (kA)
